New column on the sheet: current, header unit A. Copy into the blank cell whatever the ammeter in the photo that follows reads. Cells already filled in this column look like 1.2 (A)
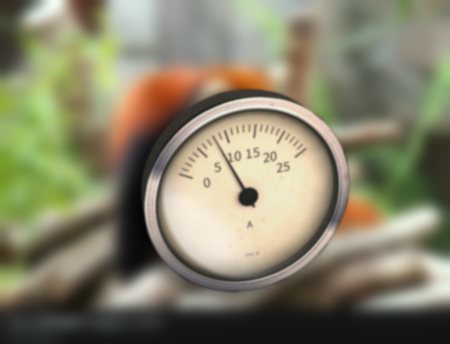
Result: 8 (A)
